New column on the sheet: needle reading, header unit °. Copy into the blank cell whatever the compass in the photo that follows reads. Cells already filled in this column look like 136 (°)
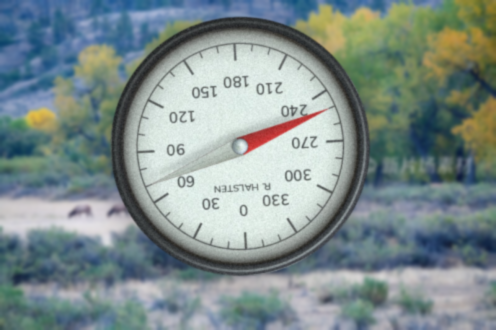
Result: 250 (°)
